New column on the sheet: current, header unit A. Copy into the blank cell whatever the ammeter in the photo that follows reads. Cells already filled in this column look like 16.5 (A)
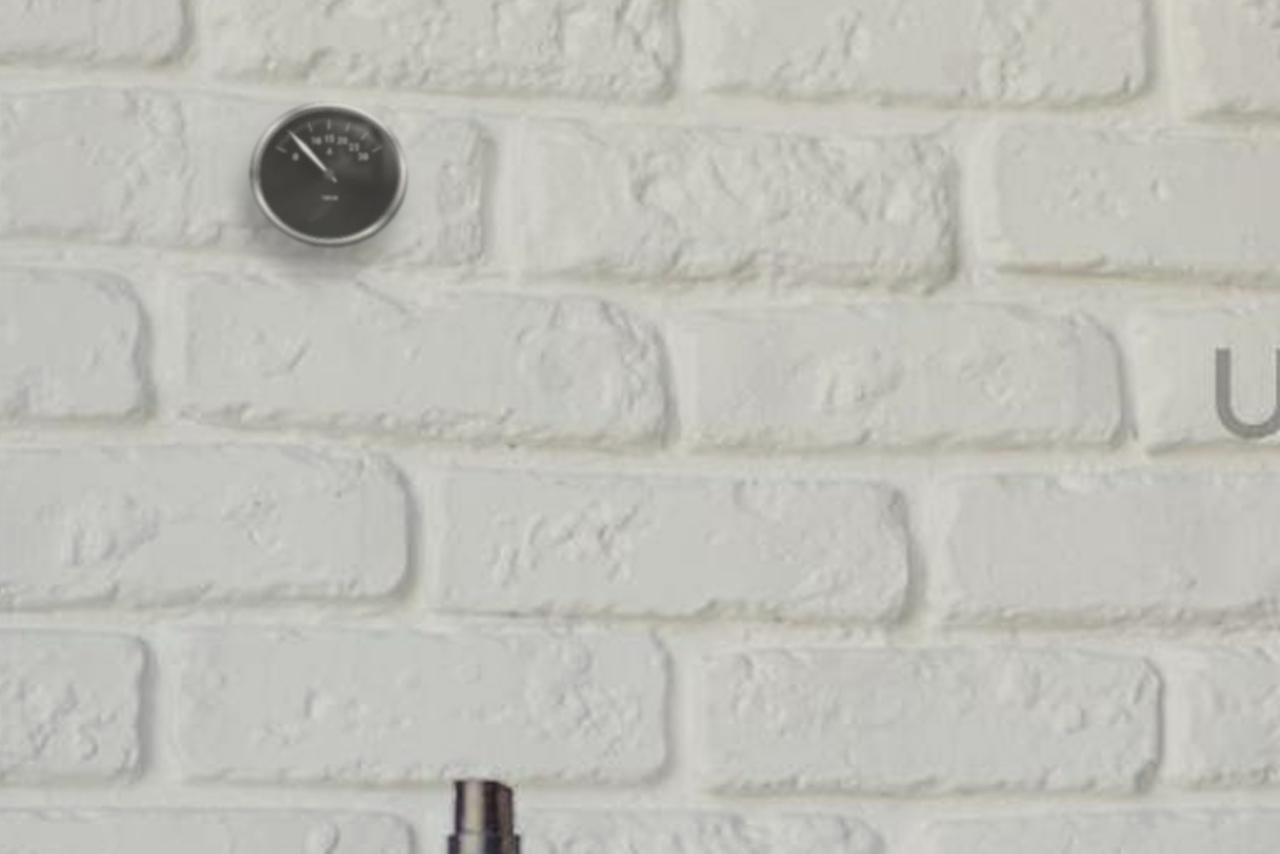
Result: 5 (A)
